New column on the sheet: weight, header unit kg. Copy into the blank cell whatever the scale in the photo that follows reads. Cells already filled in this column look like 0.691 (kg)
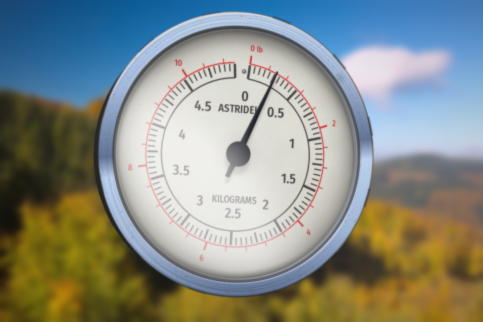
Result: 0.25 (kg)
